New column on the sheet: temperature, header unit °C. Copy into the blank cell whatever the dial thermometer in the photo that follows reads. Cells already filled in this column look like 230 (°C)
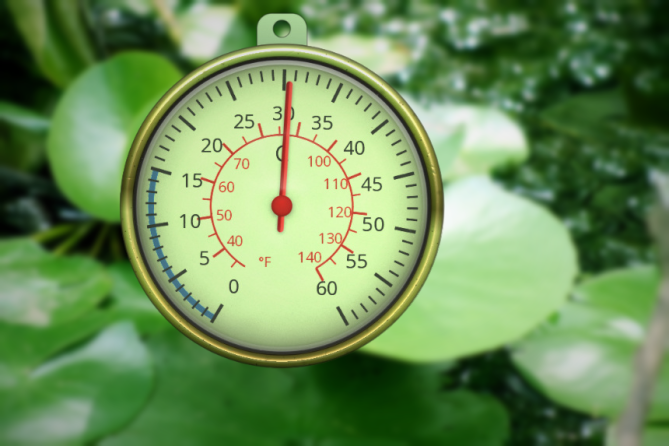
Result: 30.5 (°C)
